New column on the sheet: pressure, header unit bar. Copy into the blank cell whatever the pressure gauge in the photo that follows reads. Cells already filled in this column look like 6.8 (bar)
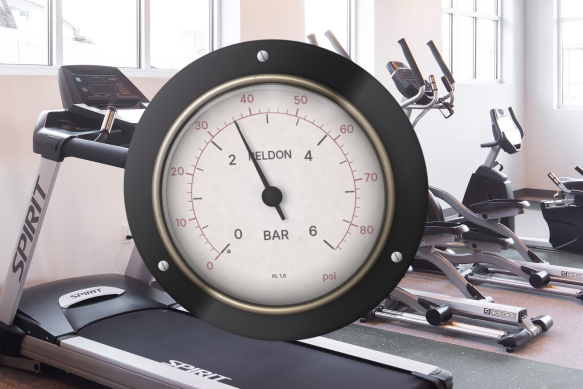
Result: 2.5 (bar)
